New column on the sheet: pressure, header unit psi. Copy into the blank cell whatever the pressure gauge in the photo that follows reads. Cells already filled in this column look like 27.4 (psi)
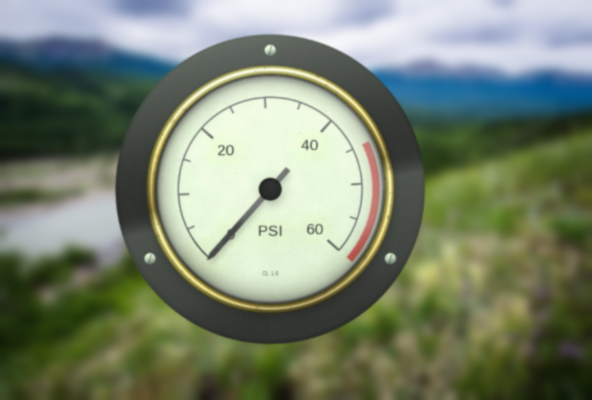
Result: 0 (psi)
